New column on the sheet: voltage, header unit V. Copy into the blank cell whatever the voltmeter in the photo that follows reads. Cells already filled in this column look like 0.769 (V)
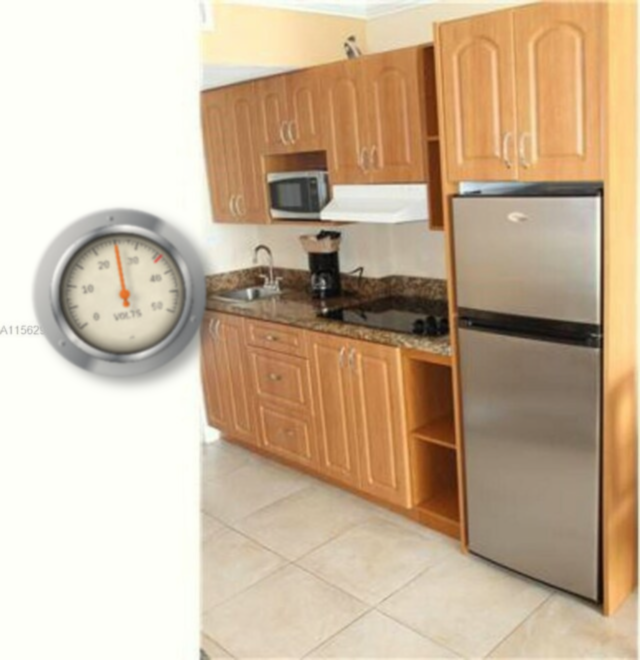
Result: 25 (V)
